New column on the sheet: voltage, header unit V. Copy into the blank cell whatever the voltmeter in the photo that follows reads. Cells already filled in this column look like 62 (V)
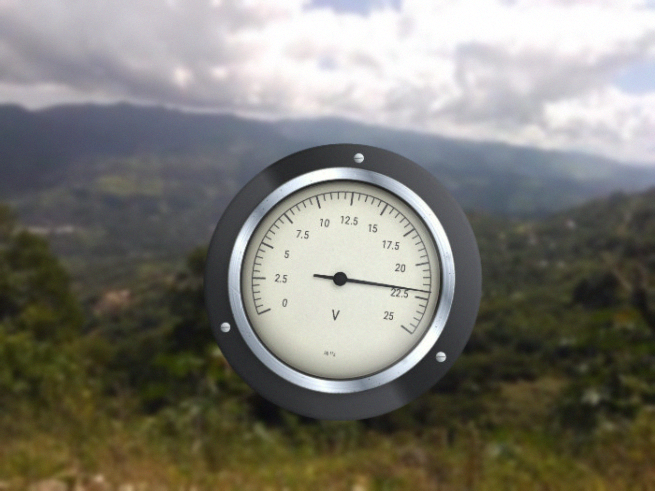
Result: 22 (V)
